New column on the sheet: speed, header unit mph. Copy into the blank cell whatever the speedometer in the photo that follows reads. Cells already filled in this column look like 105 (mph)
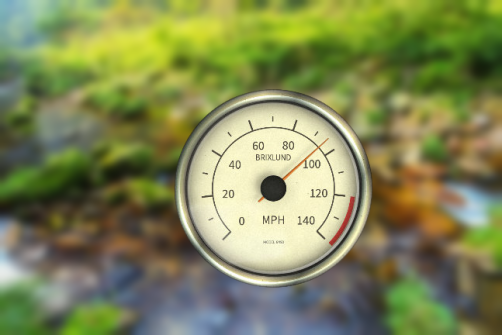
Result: 95 (mph)
